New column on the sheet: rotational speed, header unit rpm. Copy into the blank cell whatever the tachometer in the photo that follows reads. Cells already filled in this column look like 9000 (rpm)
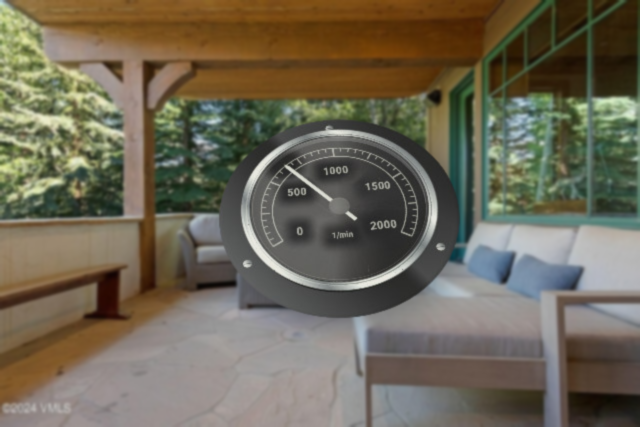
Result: 650 (rpm)
